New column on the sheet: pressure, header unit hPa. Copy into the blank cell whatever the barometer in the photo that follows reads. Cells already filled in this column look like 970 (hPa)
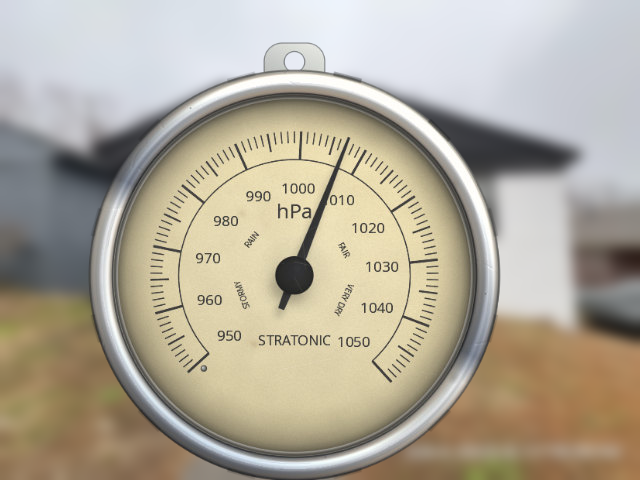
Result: 1007 (hPa)
